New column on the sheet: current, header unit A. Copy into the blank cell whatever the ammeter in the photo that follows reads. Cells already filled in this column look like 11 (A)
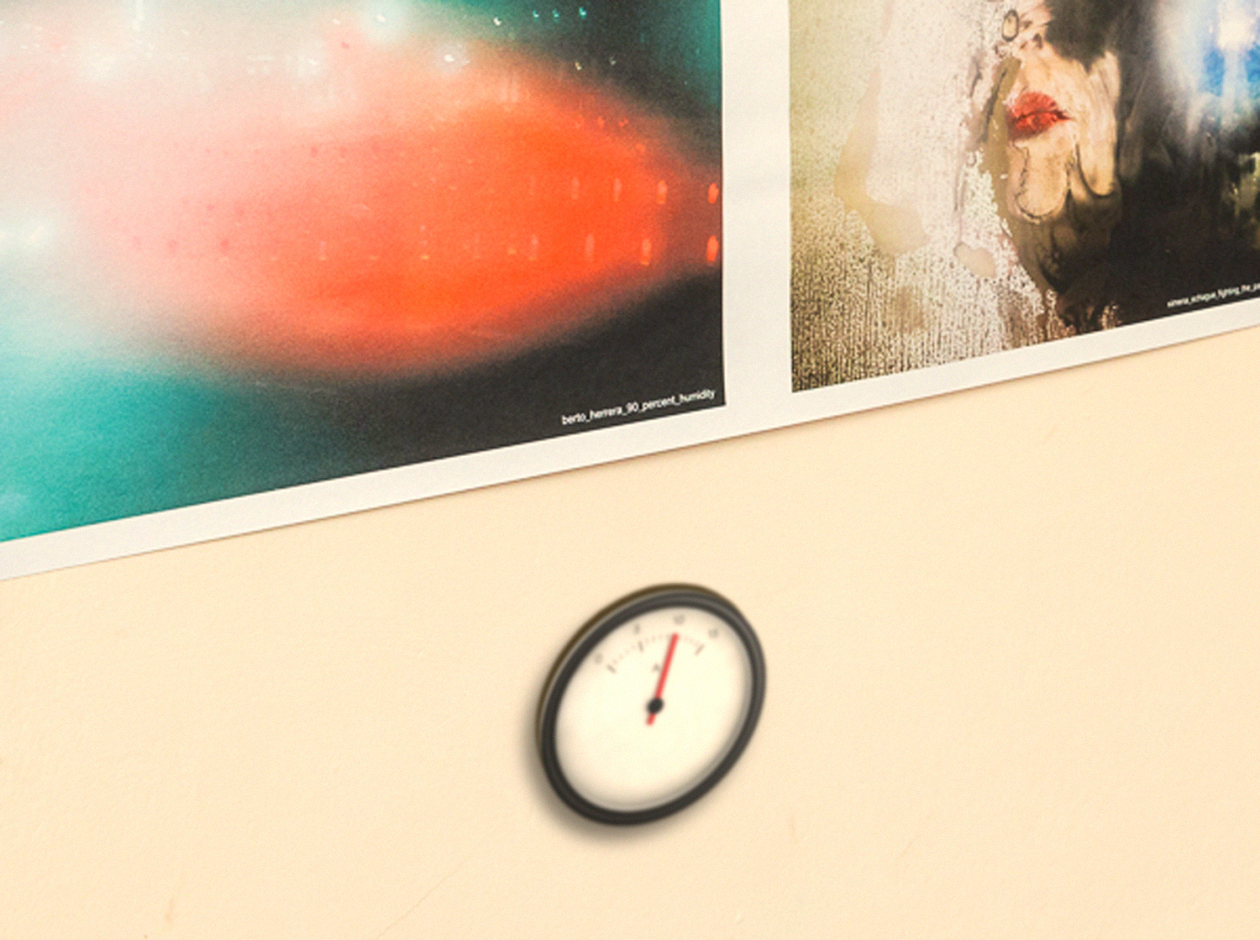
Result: 10 (A)
